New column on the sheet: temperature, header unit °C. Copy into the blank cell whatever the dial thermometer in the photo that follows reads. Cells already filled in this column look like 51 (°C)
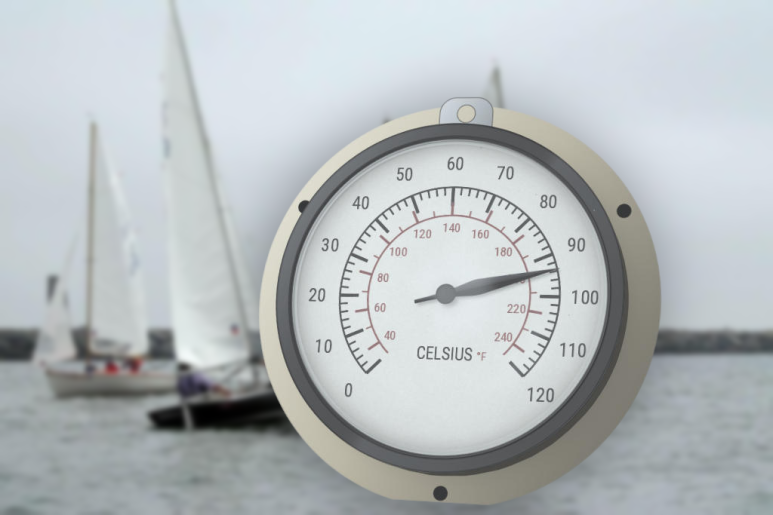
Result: 94 (°C)
